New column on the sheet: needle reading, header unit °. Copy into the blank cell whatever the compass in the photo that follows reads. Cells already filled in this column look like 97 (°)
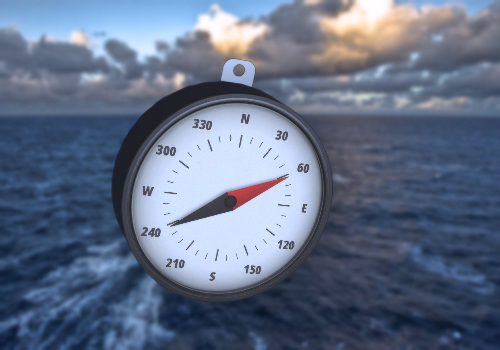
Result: 60 (°)
